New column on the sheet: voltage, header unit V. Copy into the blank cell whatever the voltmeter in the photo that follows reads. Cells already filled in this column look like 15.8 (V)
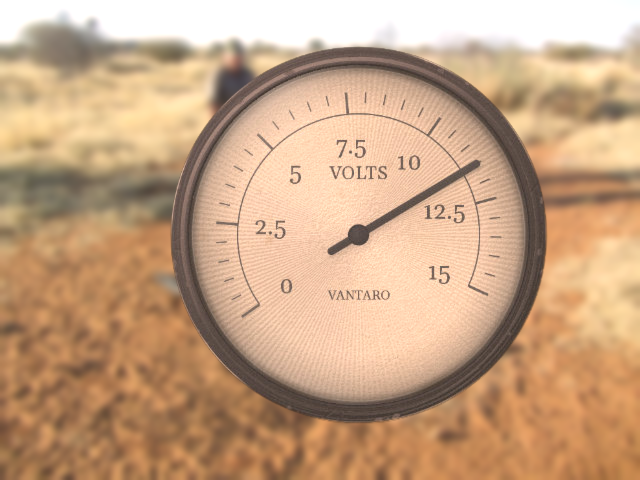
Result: 11.5 (V)
